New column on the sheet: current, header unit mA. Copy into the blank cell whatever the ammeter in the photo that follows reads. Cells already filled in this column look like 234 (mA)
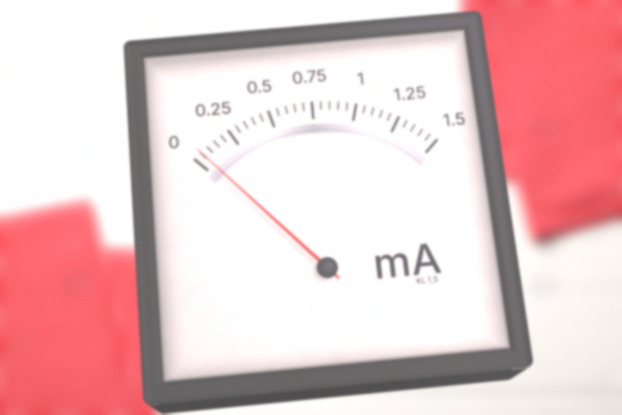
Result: 0.05 (mA)
